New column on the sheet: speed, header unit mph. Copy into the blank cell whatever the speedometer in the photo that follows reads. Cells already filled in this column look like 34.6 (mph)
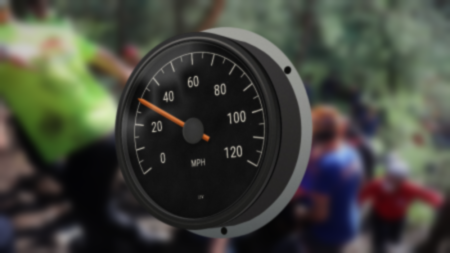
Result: 30 (mph)
